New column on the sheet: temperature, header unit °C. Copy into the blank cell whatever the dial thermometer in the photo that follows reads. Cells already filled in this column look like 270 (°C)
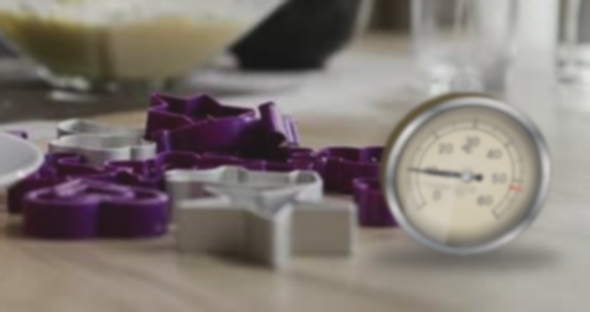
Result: 10 (°C)
